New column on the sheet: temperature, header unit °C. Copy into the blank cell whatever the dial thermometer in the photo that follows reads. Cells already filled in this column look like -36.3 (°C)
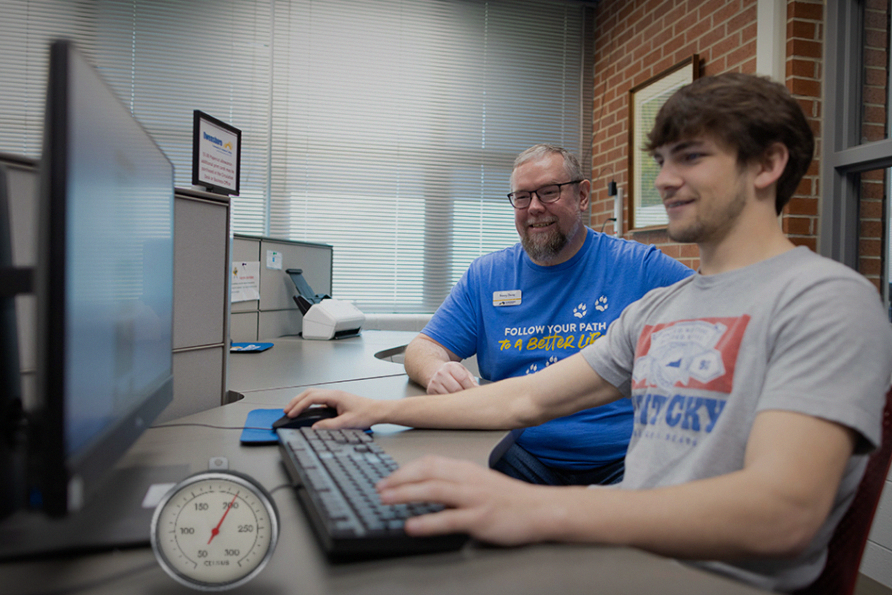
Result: 200 (°C)
